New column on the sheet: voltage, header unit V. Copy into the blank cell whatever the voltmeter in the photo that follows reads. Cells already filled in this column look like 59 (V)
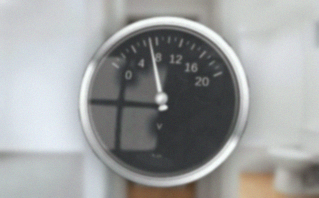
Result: 7 (V)
